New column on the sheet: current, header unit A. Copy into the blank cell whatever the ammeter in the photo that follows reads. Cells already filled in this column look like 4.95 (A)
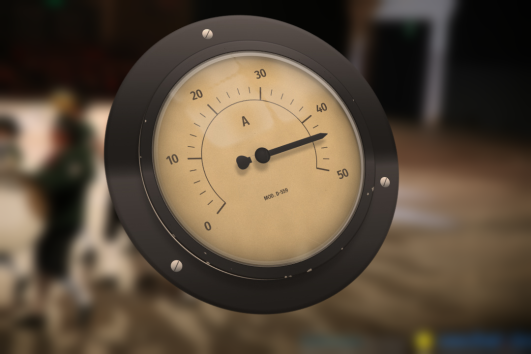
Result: 44 (A)
